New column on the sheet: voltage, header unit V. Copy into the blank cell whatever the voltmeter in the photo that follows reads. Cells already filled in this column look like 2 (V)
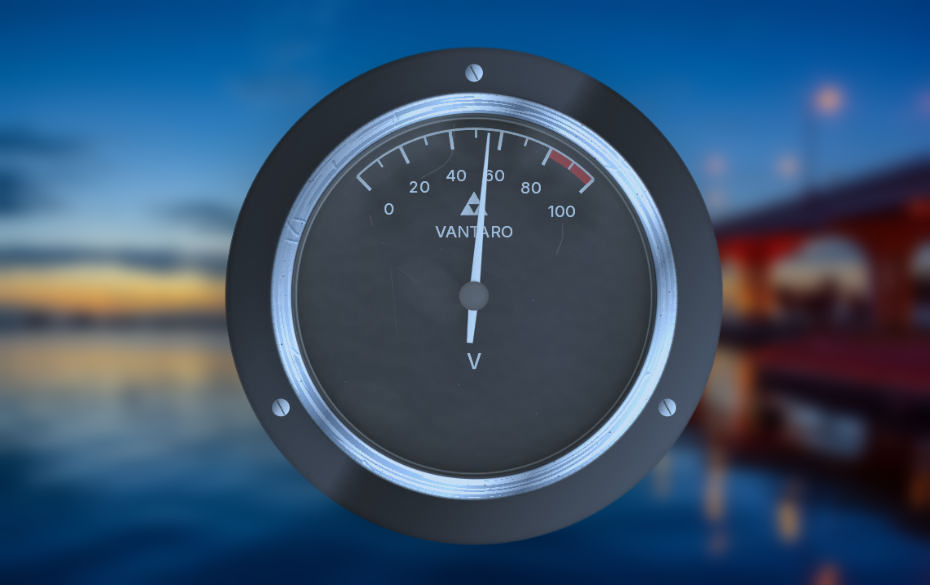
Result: 55 (V)
